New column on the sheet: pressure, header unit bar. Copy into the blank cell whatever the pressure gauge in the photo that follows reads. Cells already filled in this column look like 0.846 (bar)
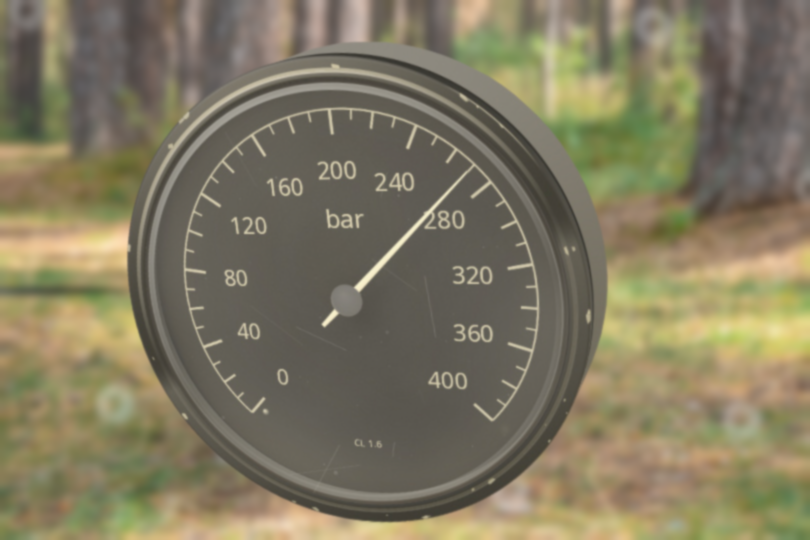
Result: 270 (bar)
